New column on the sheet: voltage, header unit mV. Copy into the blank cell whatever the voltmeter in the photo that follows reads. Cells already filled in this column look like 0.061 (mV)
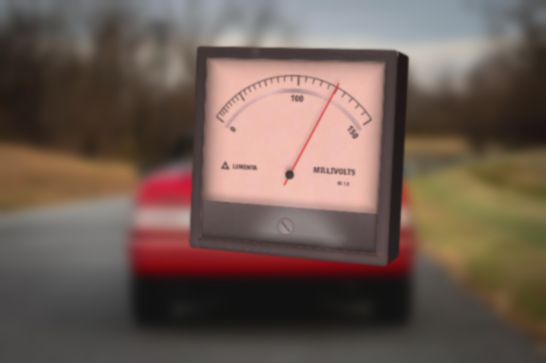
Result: 125 (mV)
